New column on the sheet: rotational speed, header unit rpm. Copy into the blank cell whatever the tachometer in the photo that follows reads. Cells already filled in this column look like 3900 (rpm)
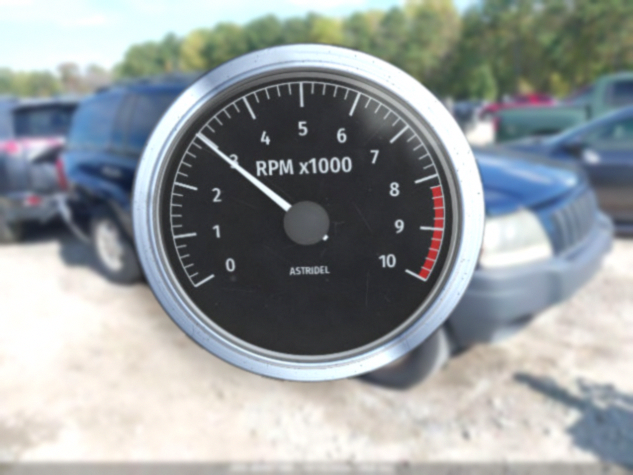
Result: 3000 (rpm)
